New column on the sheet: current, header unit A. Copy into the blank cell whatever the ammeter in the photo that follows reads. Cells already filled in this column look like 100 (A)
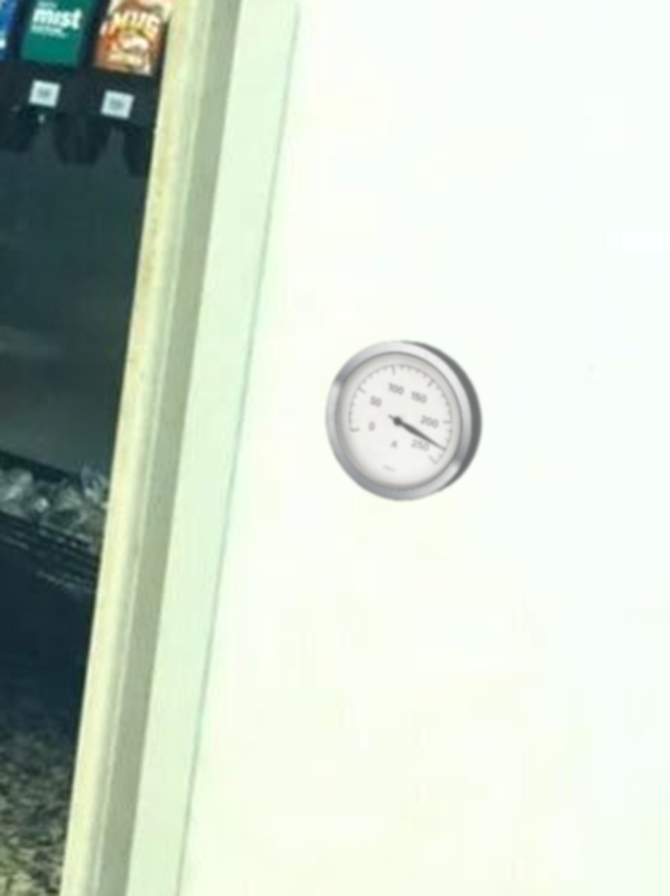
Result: 230 (A)
